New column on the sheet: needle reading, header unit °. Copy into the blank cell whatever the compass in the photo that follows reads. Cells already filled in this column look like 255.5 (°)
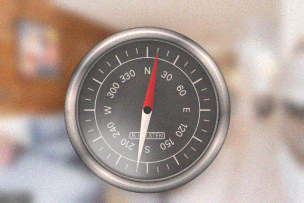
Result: 10 (°)
